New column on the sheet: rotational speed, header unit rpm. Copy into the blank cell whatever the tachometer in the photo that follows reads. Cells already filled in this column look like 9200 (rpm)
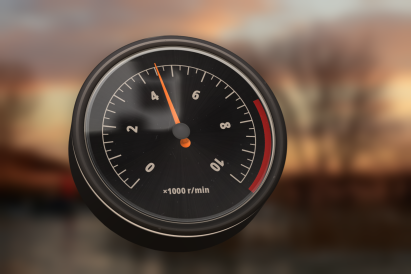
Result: 4500 (rpm)
